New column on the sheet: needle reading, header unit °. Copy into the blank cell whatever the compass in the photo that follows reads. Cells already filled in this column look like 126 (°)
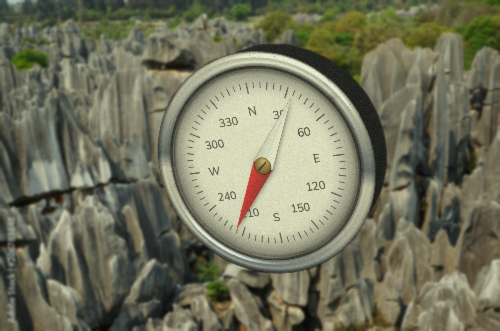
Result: 215 (°)
